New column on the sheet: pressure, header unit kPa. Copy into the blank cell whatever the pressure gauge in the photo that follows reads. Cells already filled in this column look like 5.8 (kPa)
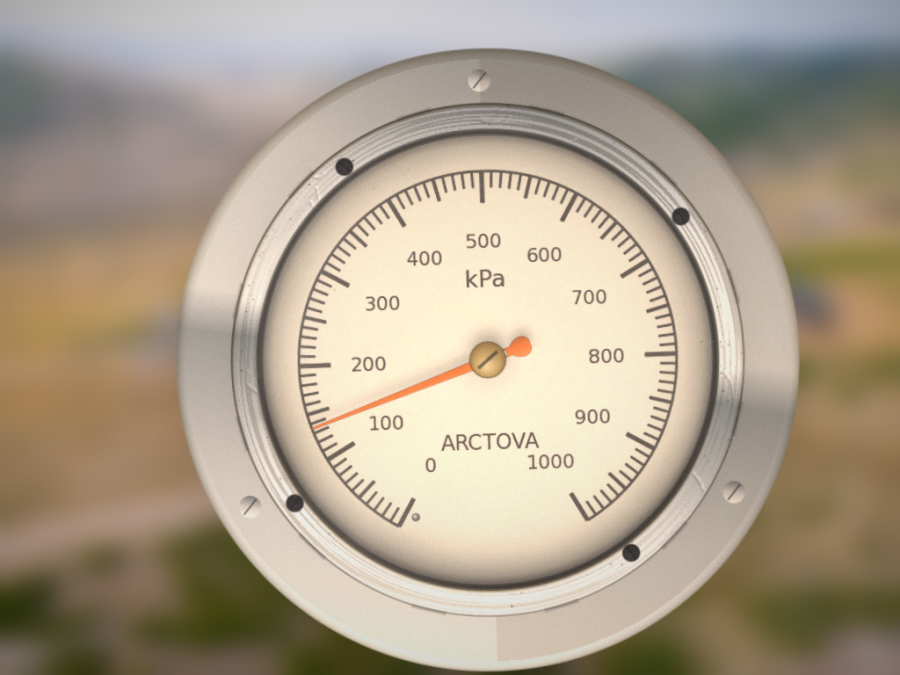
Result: 135 (kPa)
